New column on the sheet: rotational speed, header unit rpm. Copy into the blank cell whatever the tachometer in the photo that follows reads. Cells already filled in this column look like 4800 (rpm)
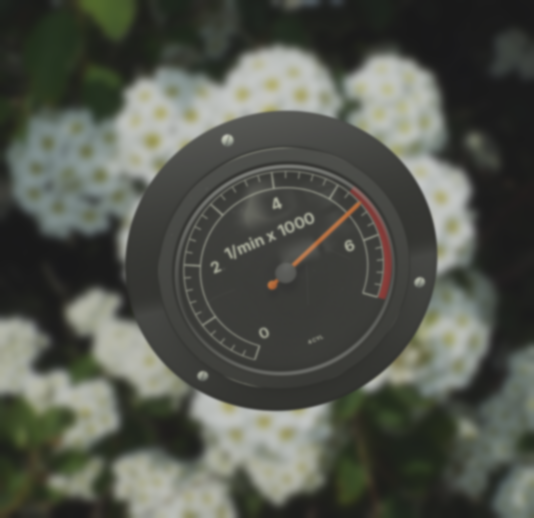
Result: 5400 (rpm)
